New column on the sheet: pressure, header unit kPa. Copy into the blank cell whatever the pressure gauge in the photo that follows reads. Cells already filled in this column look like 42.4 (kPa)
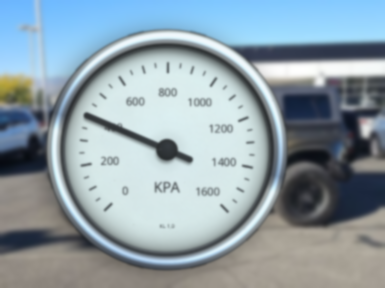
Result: 400 (kPa)
